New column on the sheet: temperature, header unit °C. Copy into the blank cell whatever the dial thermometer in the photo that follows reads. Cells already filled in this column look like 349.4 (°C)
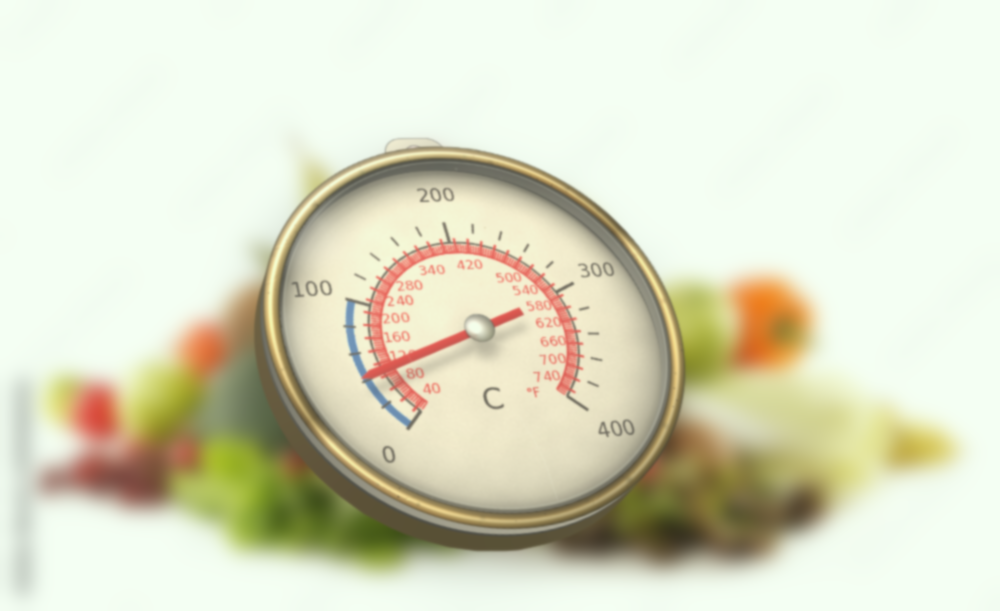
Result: 40 (°C)
